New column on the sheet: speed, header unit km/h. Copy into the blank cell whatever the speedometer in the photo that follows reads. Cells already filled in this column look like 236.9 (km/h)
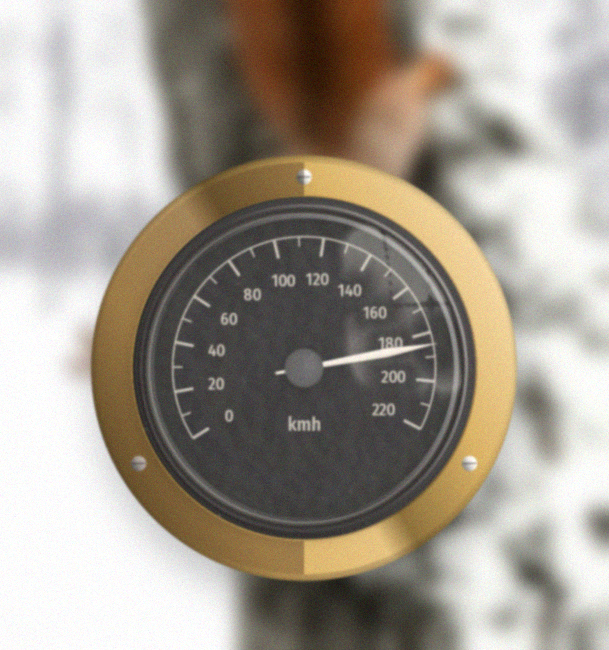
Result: 185 (km/h)
